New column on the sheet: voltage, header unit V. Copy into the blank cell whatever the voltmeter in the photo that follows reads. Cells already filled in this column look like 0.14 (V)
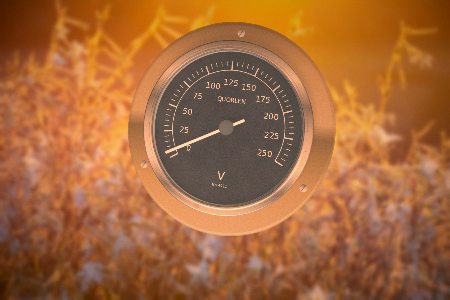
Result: 5 (V)
